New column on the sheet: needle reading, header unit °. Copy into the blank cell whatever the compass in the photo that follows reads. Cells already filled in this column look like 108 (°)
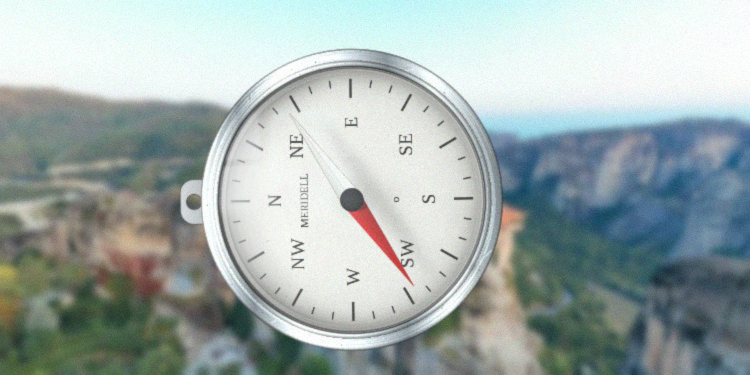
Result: 235 (°)
